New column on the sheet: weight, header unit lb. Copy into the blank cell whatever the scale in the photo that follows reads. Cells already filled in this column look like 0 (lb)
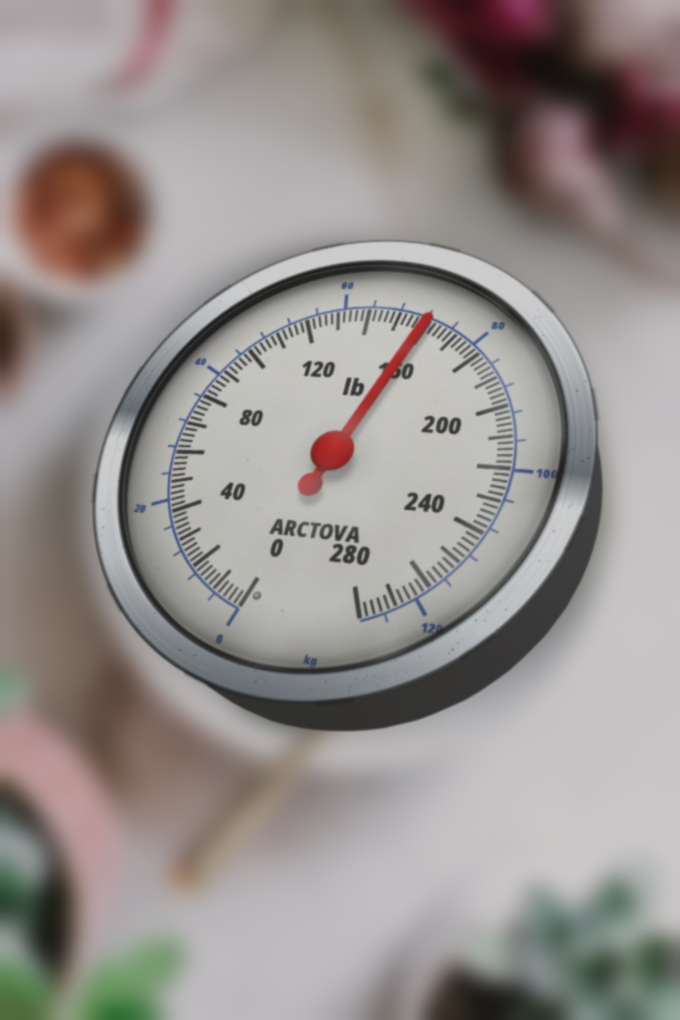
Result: 160 (lb)
